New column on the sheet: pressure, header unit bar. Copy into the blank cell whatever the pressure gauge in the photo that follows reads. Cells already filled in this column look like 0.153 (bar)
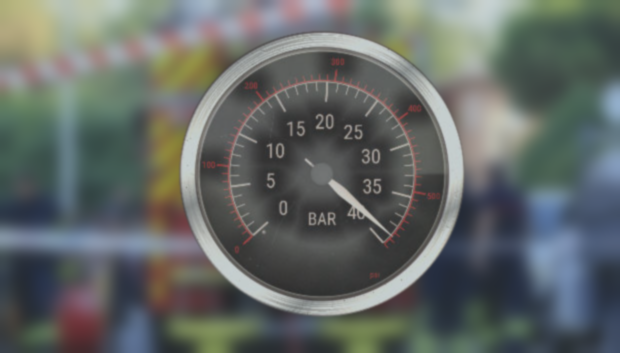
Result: 39 (bar)
